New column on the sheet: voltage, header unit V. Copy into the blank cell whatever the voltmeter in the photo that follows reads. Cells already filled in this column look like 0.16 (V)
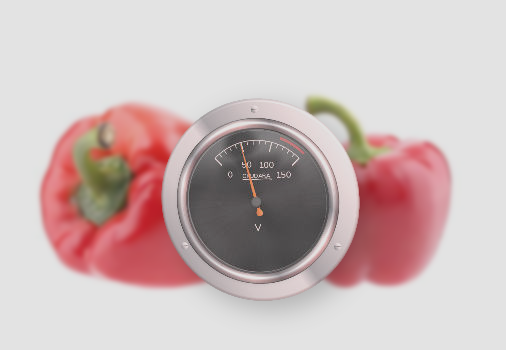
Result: 50 (V)
